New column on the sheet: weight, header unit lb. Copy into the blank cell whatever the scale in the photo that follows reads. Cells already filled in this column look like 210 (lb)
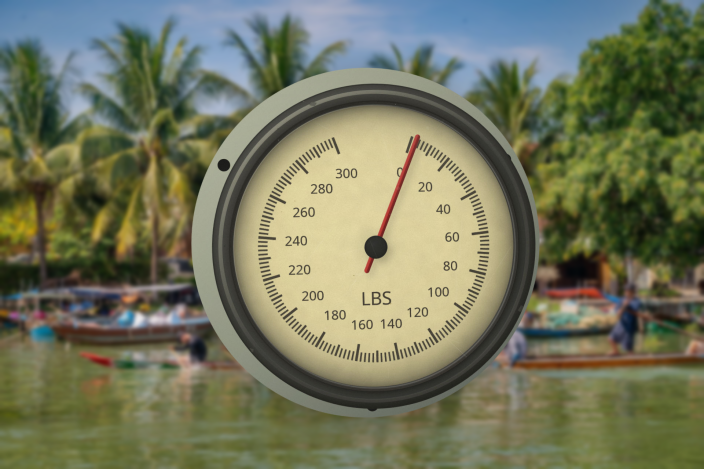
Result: 2 (lb)
